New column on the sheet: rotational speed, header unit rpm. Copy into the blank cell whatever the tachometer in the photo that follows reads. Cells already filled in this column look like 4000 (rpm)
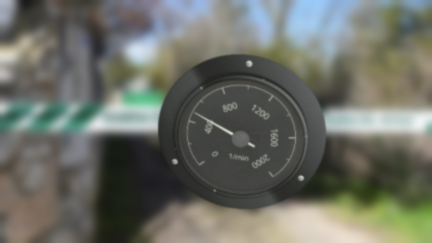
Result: 500 (rpm)
